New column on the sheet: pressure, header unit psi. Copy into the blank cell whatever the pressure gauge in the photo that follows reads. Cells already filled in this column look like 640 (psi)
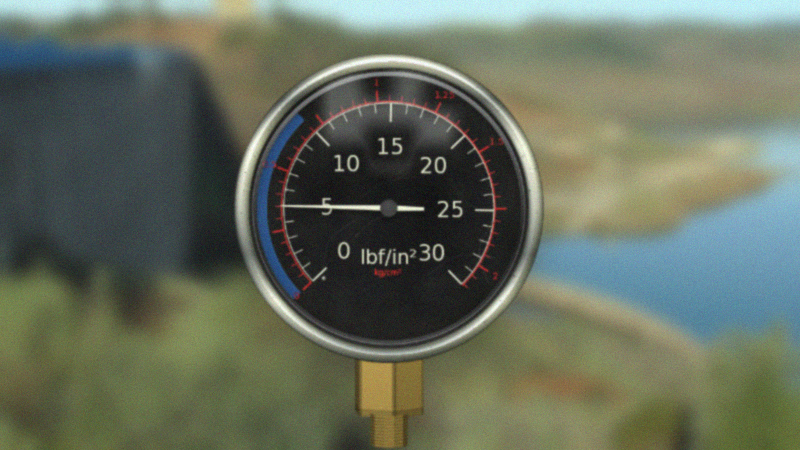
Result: 5 (psi)
